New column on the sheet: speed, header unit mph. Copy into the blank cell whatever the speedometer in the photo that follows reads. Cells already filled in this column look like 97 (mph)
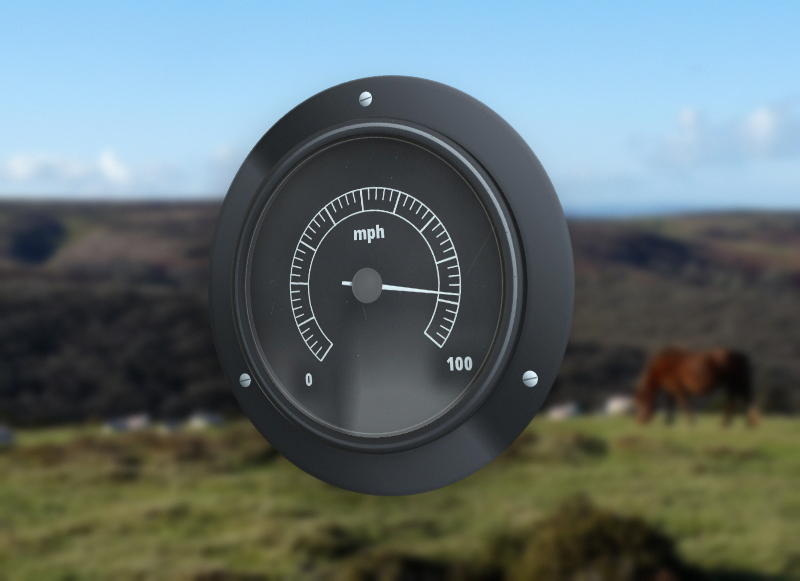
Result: 88 (mph)
